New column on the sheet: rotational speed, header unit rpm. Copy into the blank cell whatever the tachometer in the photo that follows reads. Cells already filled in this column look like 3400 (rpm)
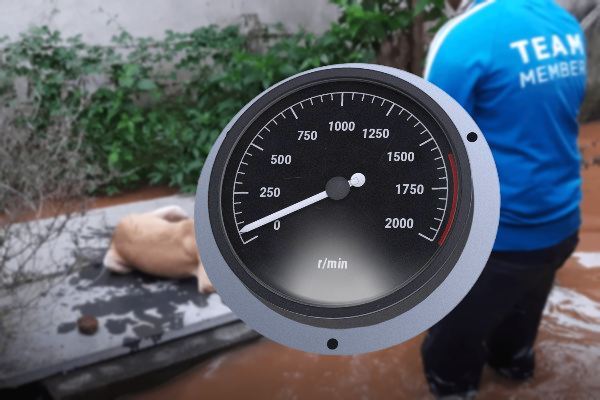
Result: 50 (rpm)
